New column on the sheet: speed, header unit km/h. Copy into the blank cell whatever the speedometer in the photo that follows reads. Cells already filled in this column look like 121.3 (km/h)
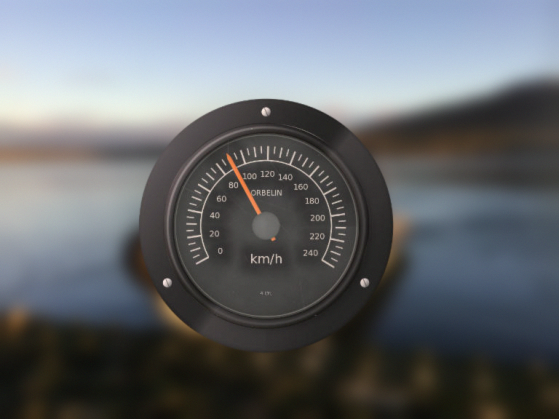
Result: 90 (km/h)
